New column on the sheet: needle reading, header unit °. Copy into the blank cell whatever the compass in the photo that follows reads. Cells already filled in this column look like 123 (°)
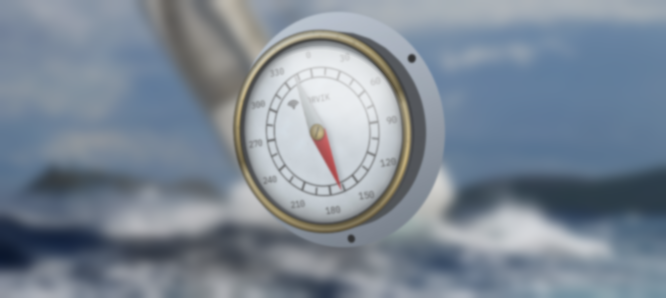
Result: 165 (°)
